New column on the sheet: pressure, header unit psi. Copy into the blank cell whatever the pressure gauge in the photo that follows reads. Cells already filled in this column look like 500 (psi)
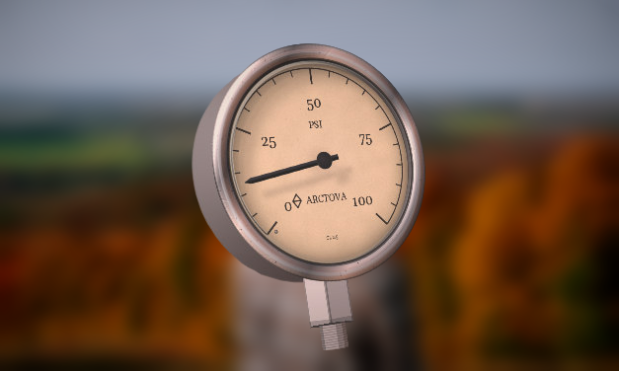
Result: 12.5 (psi)
